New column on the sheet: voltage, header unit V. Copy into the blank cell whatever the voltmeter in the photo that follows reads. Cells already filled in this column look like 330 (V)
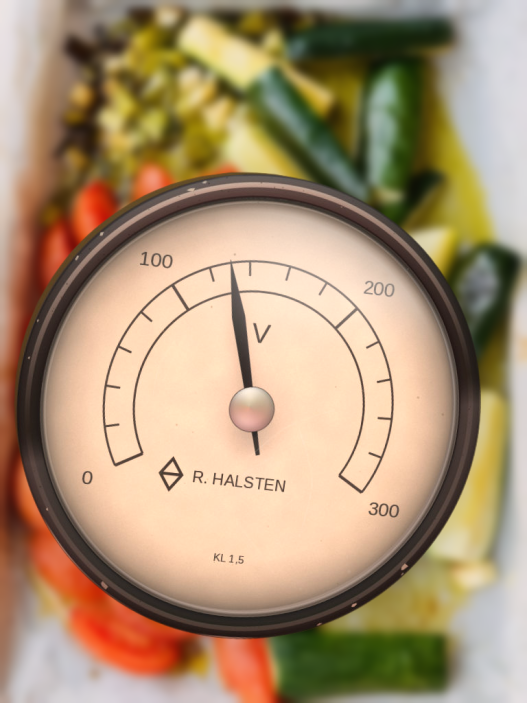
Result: 130 (V)
